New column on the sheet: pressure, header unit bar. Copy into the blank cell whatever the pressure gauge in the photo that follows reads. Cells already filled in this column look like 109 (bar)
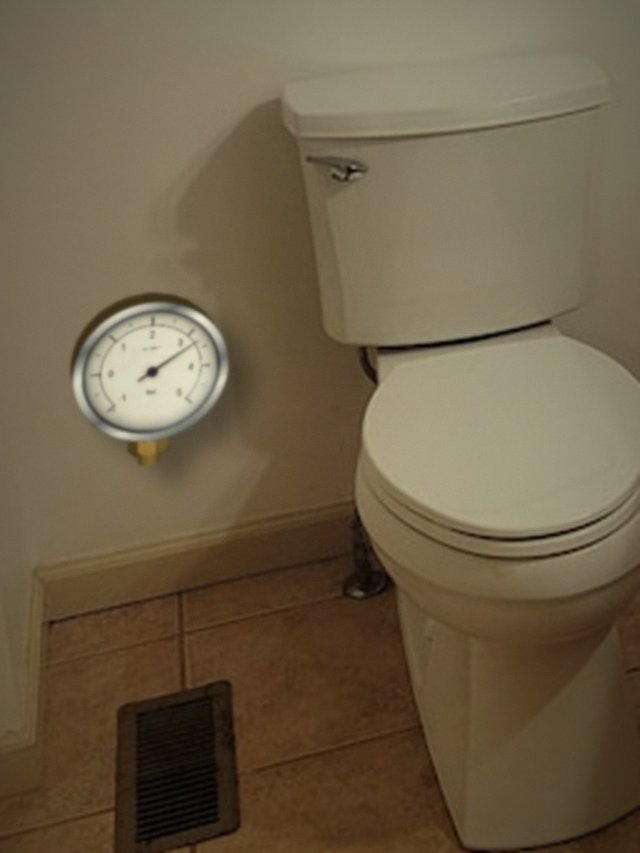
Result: 3.25 (bar)
